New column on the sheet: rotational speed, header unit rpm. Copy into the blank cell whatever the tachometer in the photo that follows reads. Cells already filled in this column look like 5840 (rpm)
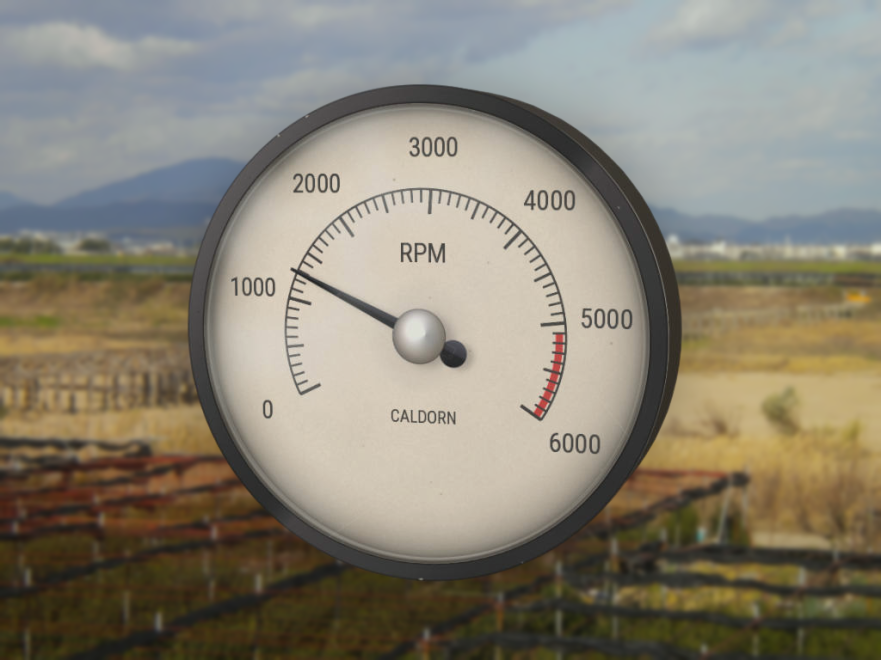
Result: 1300 (rpm)
